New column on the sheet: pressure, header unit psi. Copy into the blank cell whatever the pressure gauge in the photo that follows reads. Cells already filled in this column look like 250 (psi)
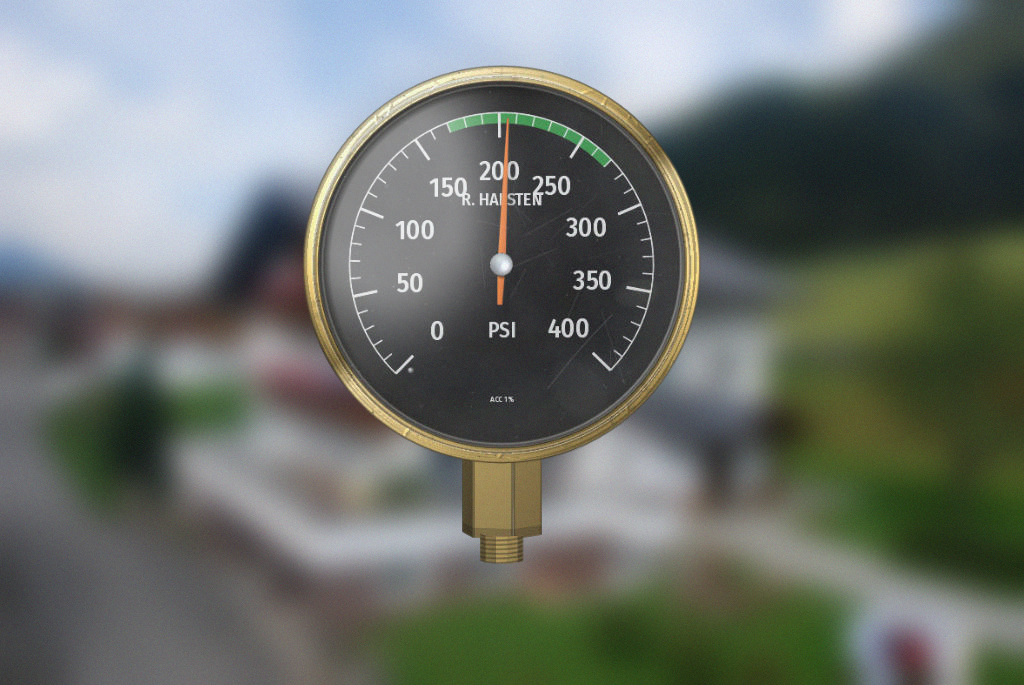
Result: 205 (psi)
